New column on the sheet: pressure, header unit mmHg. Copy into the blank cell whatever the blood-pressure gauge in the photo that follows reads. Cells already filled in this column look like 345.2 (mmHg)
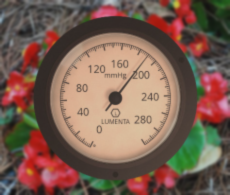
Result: 190 (mmHg)
